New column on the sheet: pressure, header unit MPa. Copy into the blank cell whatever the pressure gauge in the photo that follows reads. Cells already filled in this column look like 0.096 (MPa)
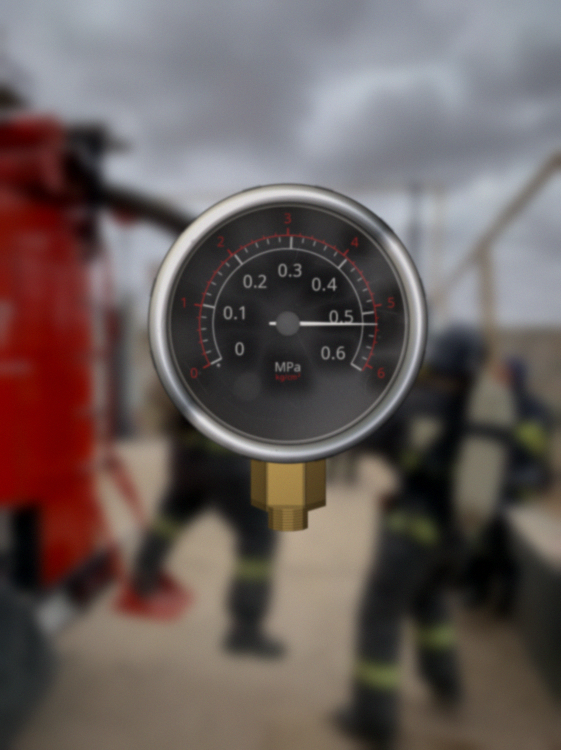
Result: 0.52 (MPa)
